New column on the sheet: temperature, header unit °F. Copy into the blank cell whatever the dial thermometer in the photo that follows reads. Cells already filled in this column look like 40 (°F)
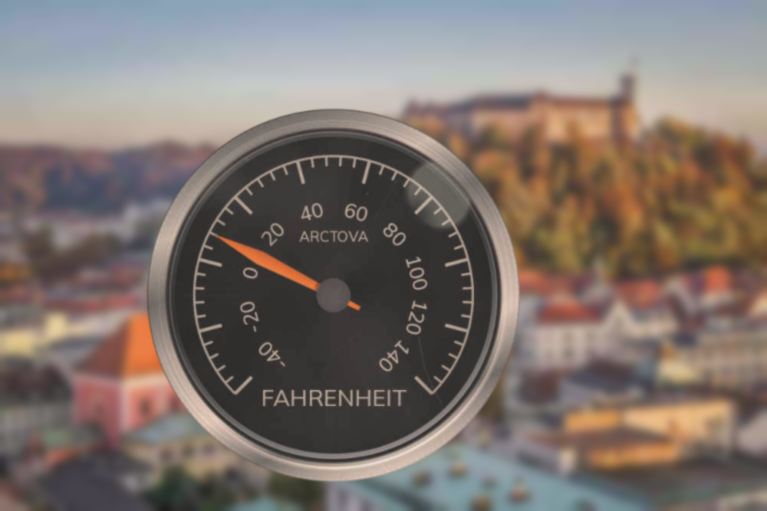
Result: 8 (°F)
